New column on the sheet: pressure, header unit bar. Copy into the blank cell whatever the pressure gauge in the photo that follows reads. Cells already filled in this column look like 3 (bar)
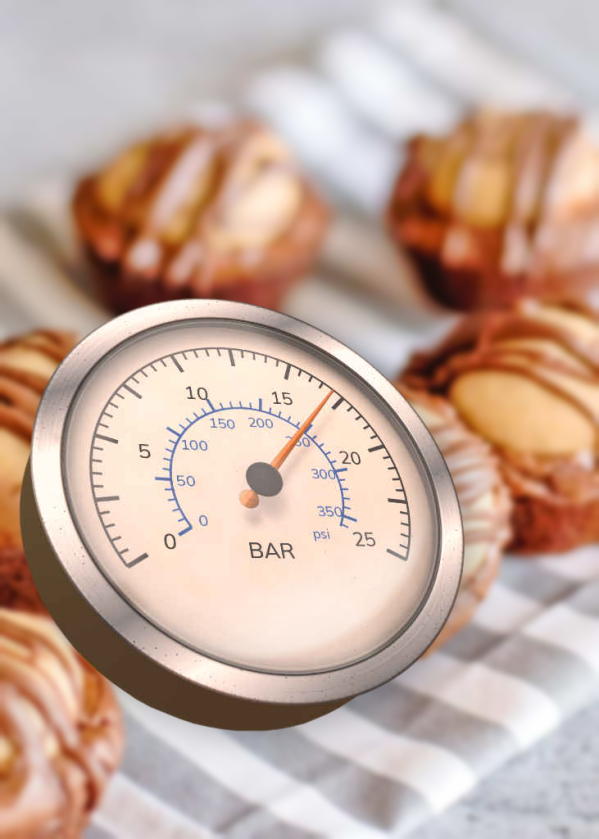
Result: 17 (bar)
